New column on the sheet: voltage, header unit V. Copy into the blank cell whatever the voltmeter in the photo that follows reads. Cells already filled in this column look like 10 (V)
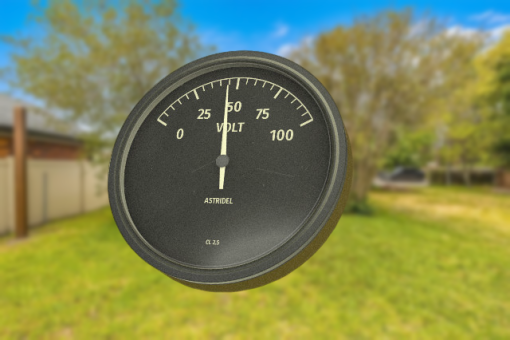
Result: 45 (V)
